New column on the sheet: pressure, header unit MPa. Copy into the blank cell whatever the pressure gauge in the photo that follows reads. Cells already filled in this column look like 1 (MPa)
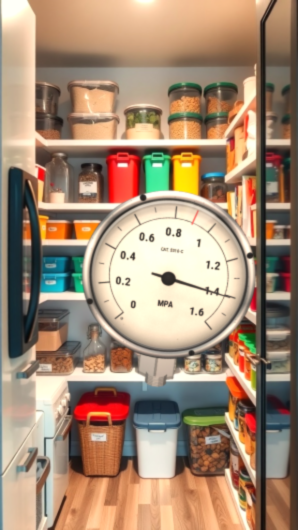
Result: 1.4 (MPa)
